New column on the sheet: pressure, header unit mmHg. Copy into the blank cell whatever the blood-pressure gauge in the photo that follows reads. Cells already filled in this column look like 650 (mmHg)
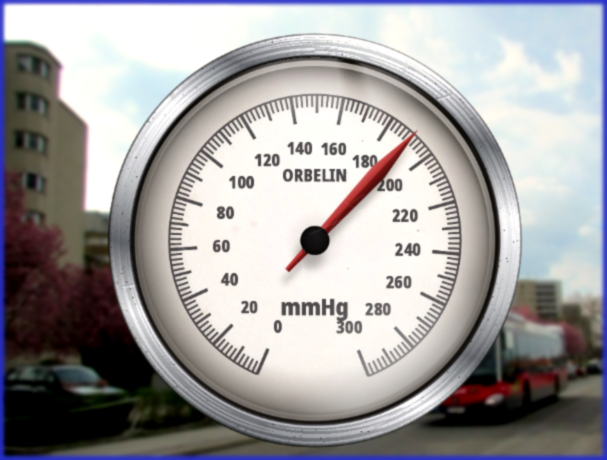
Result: 190 (mmHg)
